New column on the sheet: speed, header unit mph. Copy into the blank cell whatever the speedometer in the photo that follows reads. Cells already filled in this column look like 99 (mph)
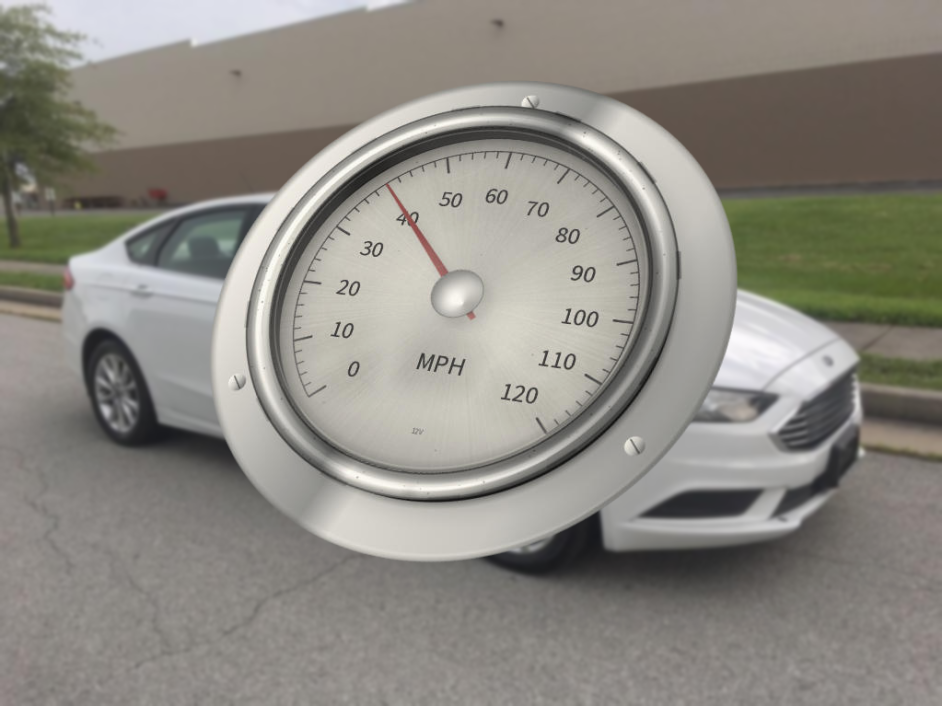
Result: 40 (mph)
